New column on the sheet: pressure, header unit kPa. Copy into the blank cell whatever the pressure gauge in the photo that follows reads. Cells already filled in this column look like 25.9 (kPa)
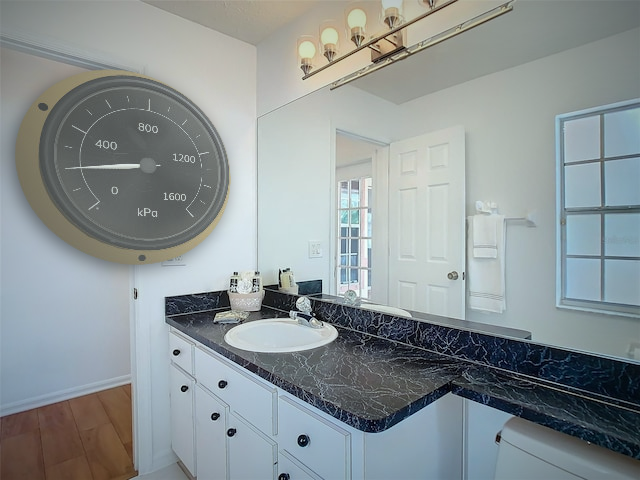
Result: 200 (kPa)
